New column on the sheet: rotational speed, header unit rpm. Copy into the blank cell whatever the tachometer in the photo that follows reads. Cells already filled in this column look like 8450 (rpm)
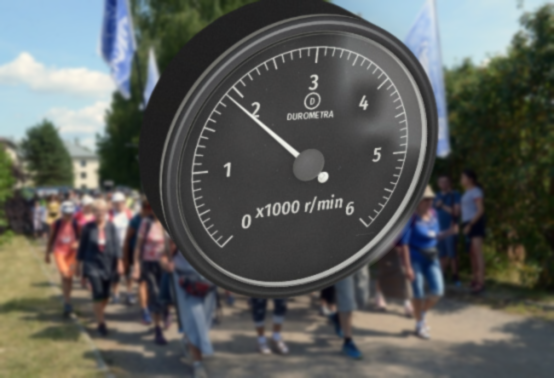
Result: 1900 (rpm)
